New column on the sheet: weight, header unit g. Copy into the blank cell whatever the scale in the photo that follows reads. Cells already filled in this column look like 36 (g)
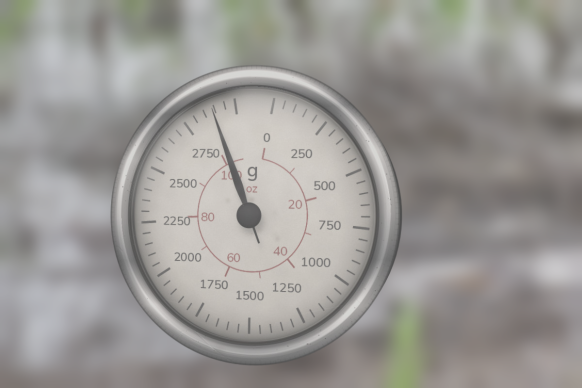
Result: 2900 (g)
